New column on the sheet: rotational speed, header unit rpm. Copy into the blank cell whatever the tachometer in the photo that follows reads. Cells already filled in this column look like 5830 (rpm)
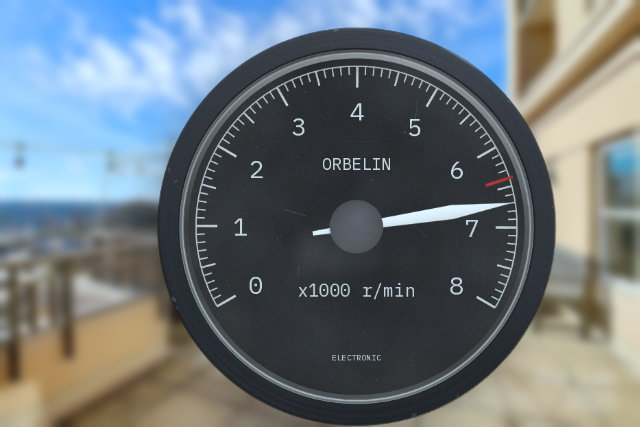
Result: 6700 (rpm)
